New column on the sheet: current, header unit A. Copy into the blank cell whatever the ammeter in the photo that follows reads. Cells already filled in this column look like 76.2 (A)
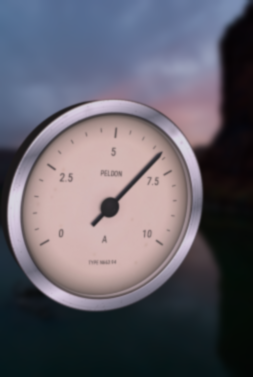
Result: 6.75 (A)
